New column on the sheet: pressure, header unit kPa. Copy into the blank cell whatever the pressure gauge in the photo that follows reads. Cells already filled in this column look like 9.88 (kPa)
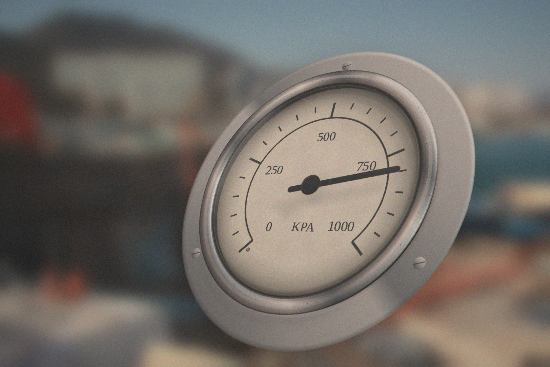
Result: 800 (kPa)
